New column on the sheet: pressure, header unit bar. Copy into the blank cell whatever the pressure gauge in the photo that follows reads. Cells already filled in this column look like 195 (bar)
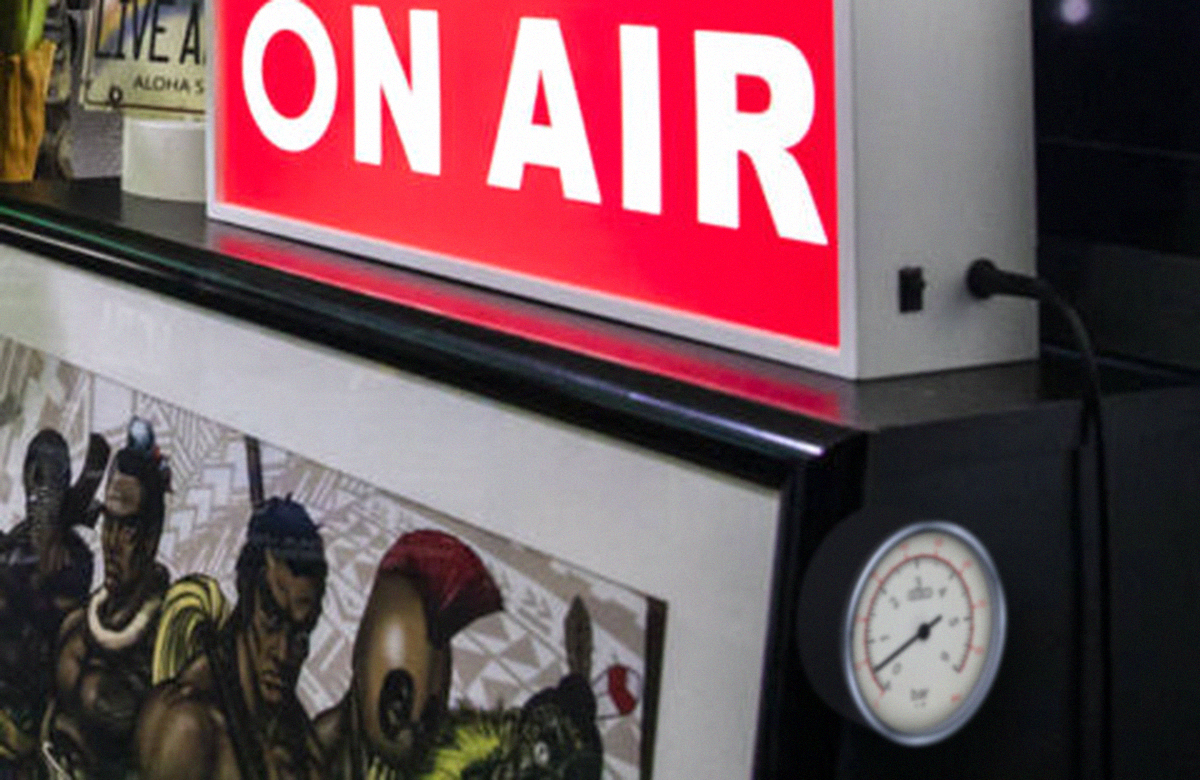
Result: 0.5 (bar)
